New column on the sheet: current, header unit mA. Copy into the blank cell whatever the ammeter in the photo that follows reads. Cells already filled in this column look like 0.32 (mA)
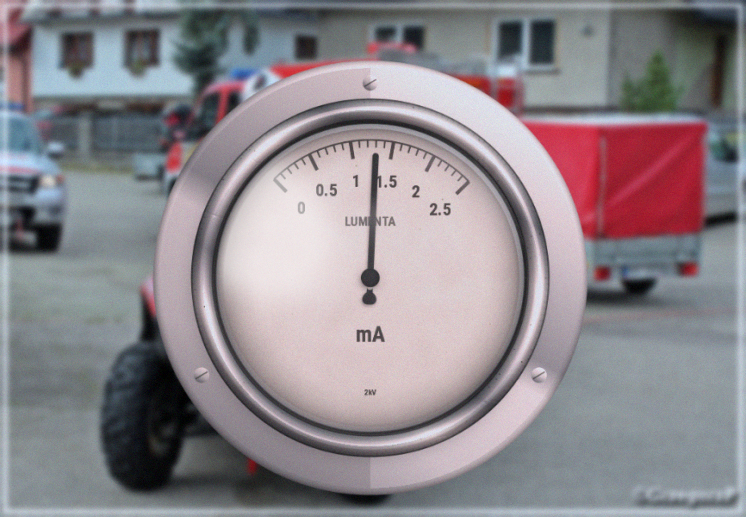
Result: 1.3 (mA)
